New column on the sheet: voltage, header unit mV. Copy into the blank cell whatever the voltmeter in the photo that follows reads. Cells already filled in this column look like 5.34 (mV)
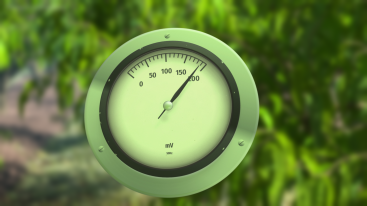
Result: 190 (mV)
